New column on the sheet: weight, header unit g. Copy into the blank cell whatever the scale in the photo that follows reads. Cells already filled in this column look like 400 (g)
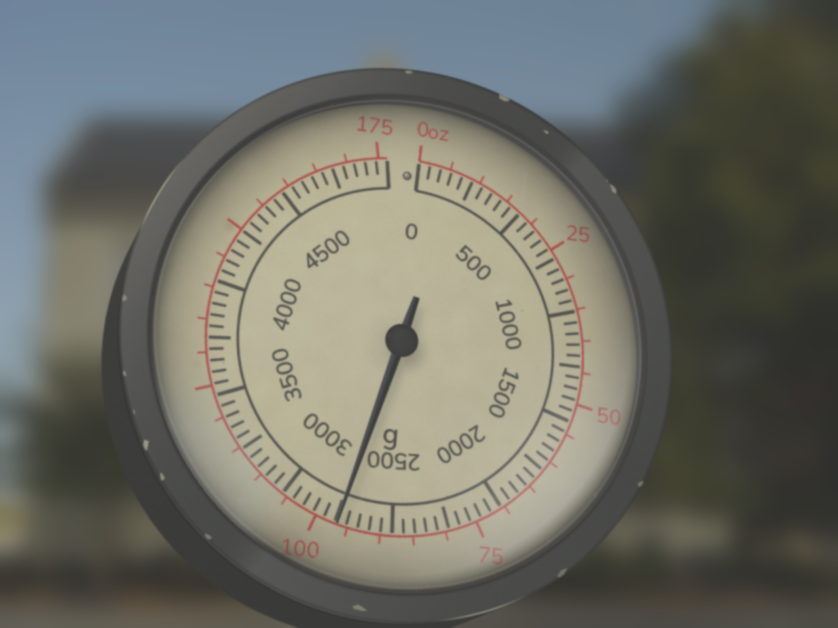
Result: 2750 (g)
